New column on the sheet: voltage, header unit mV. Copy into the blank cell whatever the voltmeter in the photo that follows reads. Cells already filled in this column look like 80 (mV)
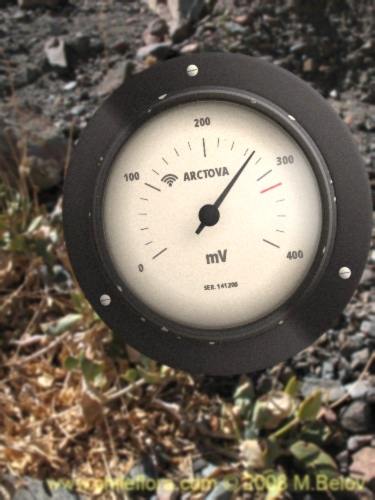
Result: 270 (mV)
